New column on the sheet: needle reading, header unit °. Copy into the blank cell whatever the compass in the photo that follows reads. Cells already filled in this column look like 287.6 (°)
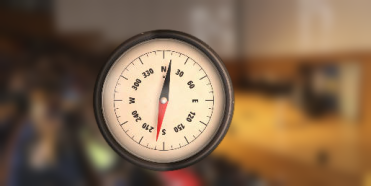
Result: 190 (°)
